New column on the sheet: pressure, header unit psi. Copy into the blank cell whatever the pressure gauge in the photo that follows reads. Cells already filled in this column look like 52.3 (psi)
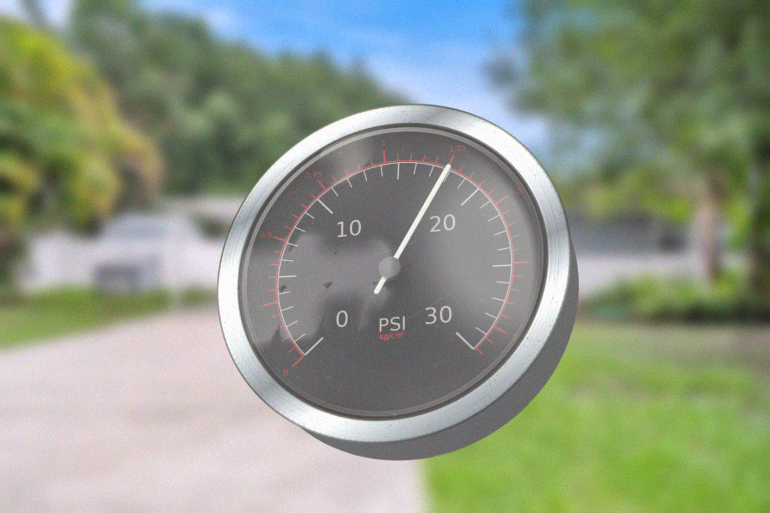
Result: 18 (psi)
